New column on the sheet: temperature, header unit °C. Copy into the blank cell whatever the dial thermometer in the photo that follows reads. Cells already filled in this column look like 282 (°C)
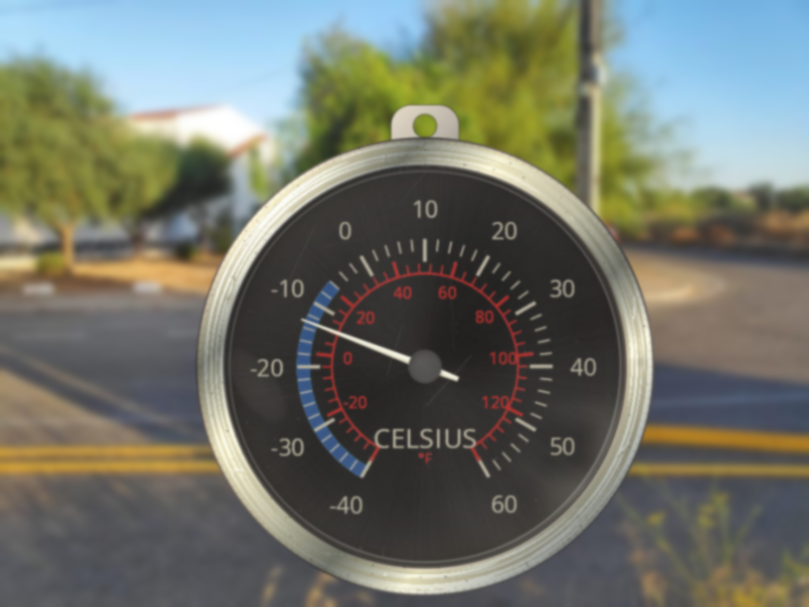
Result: -13 (°C)
